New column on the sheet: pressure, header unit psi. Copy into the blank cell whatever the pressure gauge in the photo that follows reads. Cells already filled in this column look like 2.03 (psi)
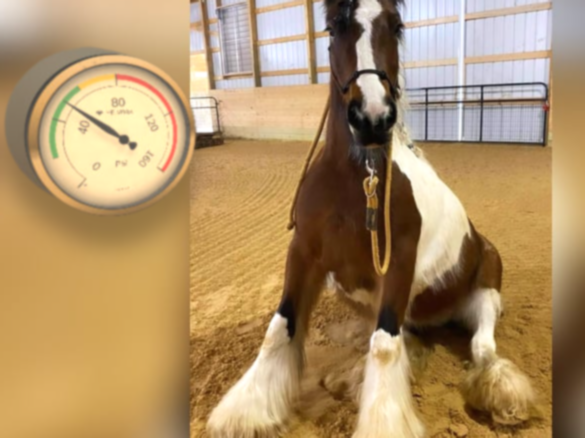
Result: 50 (psi)
